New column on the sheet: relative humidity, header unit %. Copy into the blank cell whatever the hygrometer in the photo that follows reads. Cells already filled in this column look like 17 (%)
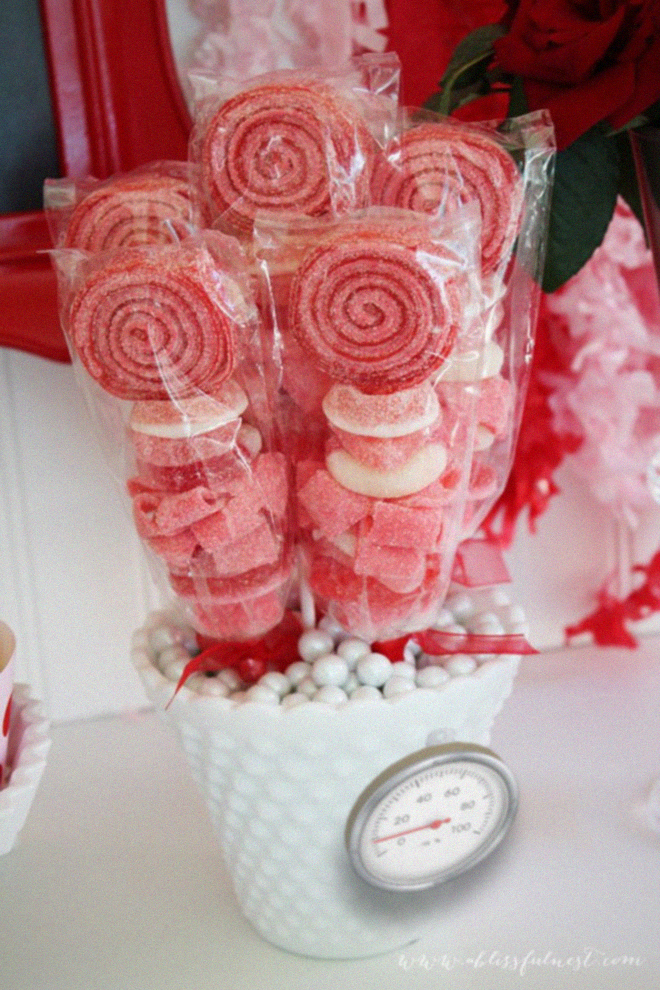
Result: 10 (%)
